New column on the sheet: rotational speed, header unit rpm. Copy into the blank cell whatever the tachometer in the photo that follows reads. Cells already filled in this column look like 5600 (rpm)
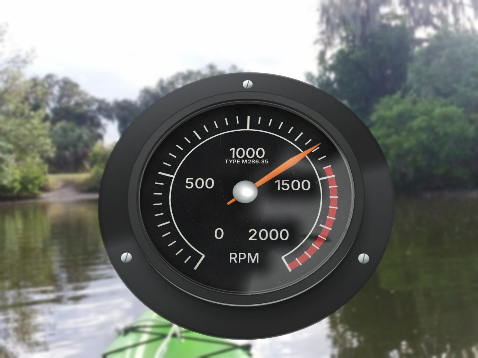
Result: 1350 (rpm)
